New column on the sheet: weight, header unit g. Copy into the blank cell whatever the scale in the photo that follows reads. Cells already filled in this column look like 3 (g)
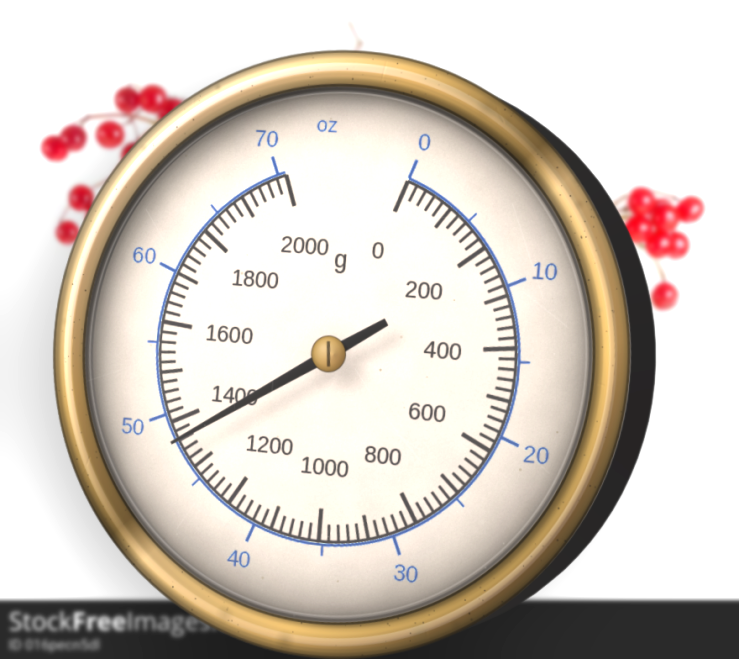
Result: 1360 (g)
